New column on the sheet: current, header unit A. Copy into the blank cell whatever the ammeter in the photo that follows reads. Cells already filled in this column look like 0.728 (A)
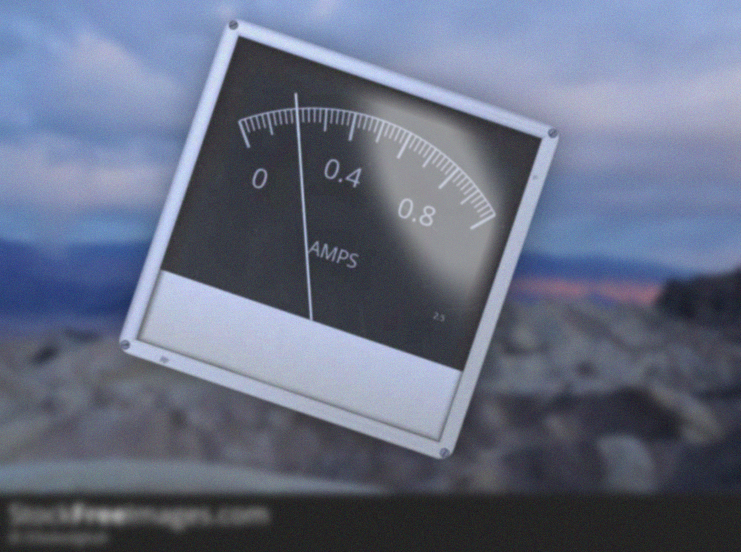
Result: 0.2 (A)
